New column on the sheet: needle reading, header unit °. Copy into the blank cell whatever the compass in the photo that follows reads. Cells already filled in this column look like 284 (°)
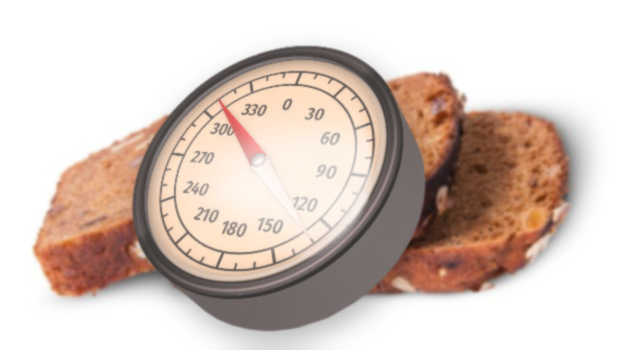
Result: 310 (°)
